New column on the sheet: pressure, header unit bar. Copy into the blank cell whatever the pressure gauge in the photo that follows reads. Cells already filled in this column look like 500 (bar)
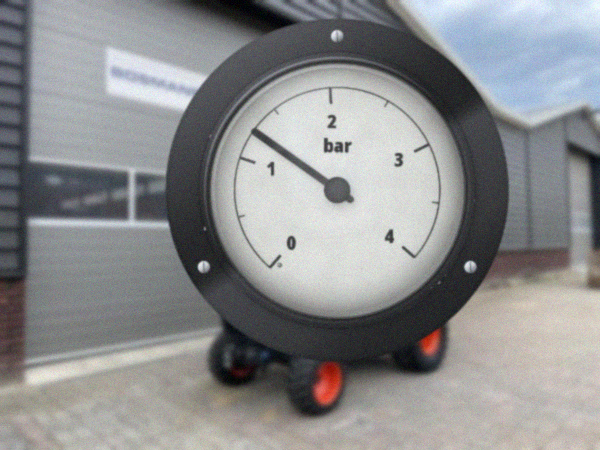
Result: 1.25 (bar)
